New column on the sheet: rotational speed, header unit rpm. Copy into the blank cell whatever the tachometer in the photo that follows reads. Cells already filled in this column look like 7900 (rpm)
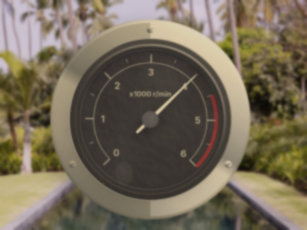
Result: 4000 (rpm)
